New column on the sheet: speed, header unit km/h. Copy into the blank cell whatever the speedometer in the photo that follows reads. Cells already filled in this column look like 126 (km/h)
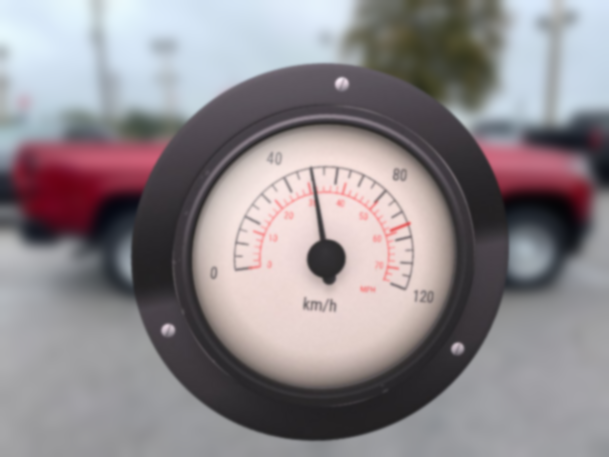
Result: 50 (km/h)
